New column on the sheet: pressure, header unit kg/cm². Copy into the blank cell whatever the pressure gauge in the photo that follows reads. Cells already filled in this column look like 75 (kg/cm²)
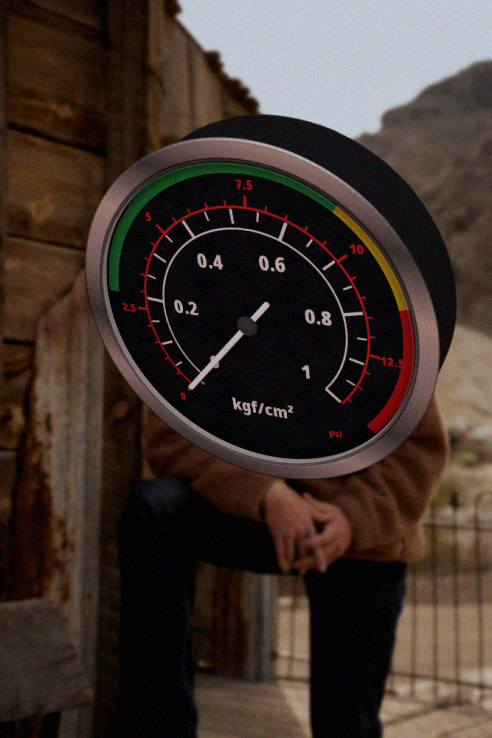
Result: 0 (kg/cm²)
